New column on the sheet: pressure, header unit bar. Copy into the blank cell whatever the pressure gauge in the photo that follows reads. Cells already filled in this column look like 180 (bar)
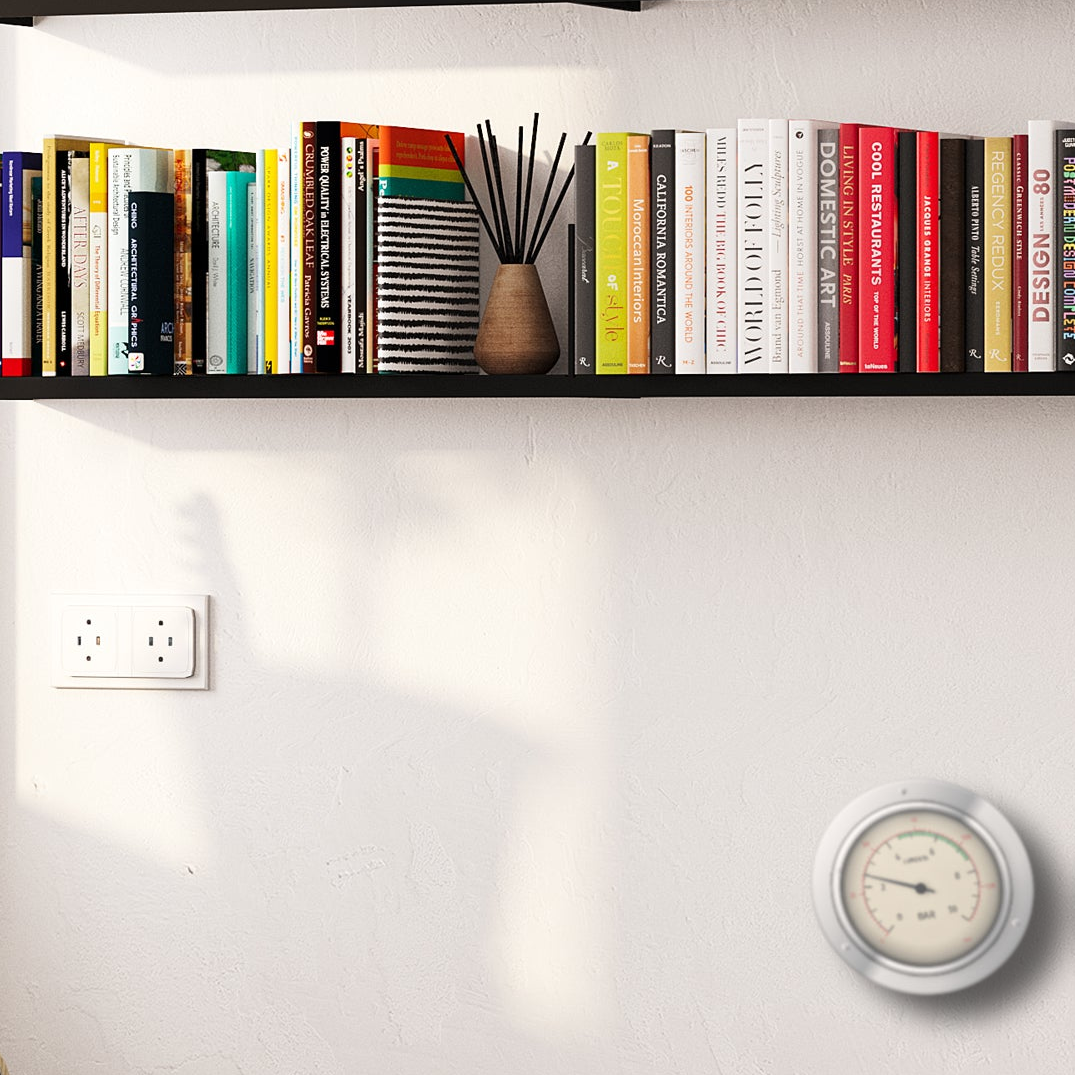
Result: 2.5 (bar)
